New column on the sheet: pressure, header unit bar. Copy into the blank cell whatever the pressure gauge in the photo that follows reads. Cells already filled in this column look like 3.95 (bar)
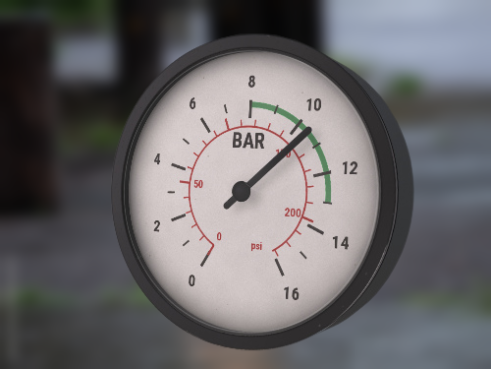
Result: 10.5 (bar)
